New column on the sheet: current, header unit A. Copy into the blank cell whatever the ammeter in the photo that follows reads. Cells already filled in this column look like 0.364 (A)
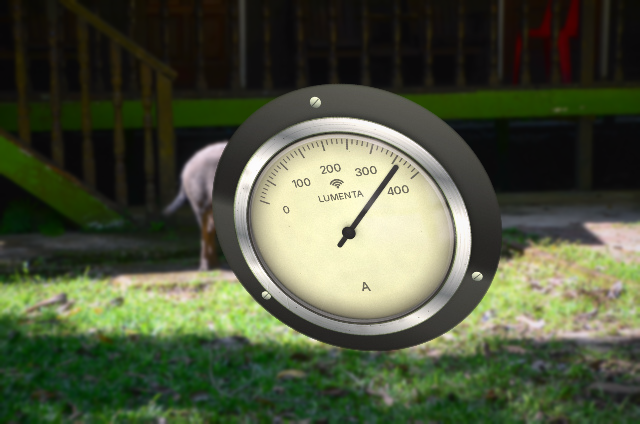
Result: 360 (A)
